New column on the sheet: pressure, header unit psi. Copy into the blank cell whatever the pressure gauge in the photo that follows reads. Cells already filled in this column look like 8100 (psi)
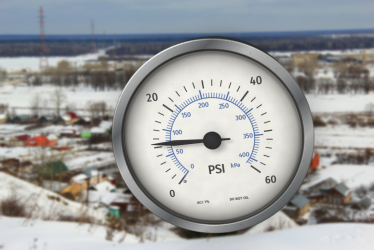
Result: 11 (psi)
